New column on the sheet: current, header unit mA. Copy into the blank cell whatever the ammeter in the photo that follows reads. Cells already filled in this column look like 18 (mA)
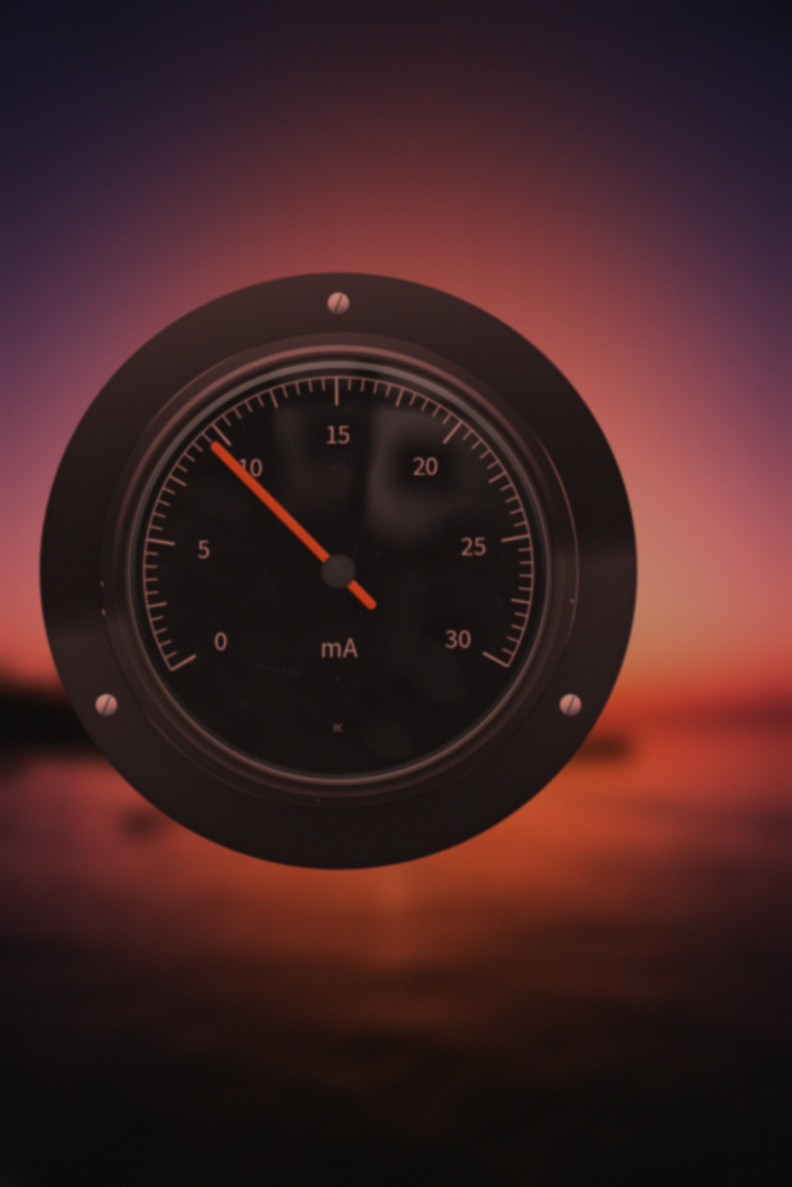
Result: 9.5 (mA)
